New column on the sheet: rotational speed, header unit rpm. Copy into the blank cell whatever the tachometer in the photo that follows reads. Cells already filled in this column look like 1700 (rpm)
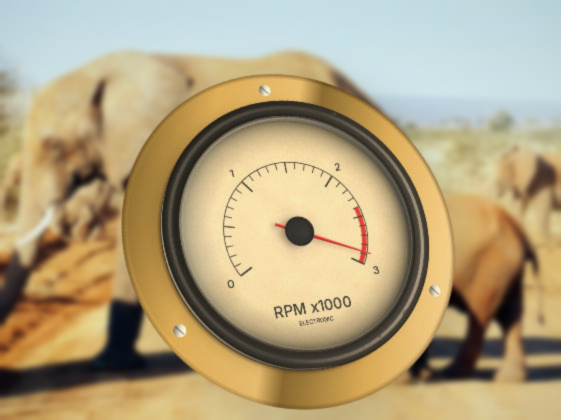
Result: 2900 (rpm)
